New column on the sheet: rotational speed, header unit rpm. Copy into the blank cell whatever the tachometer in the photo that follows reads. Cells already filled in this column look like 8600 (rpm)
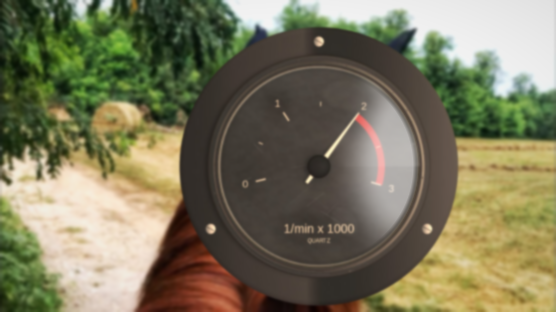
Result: 2000 (rpm)
